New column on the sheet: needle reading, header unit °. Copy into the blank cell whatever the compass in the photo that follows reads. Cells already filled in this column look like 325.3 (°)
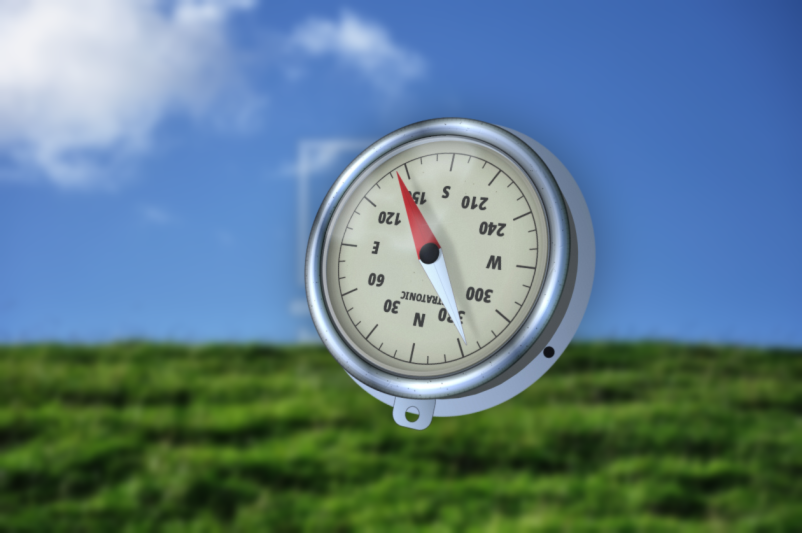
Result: 145 (°)
